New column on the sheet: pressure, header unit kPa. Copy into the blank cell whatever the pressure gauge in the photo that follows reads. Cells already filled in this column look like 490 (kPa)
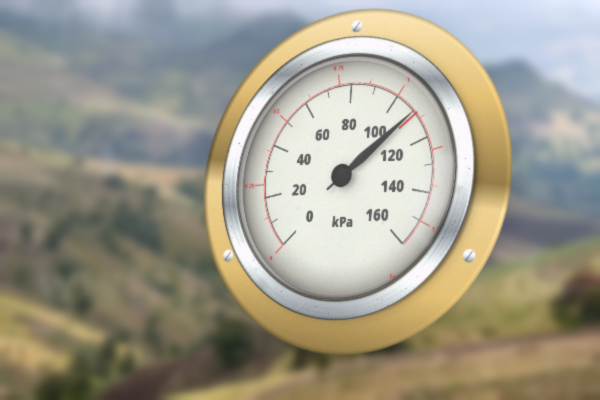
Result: 110 (kPa)
